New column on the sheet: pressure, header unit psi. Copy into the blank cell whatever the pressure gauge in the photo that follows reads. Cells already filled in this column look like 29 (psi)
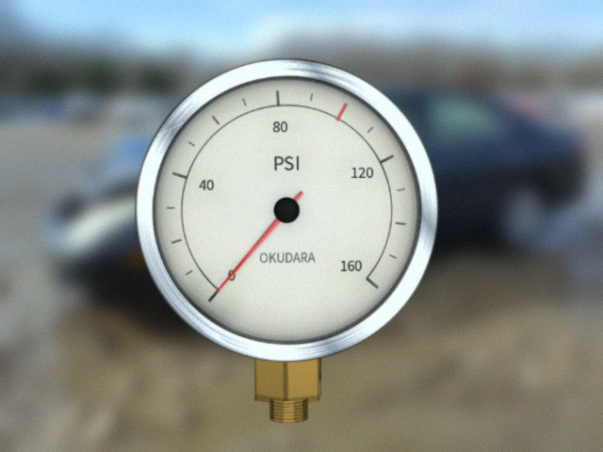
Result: 0 (psi)
